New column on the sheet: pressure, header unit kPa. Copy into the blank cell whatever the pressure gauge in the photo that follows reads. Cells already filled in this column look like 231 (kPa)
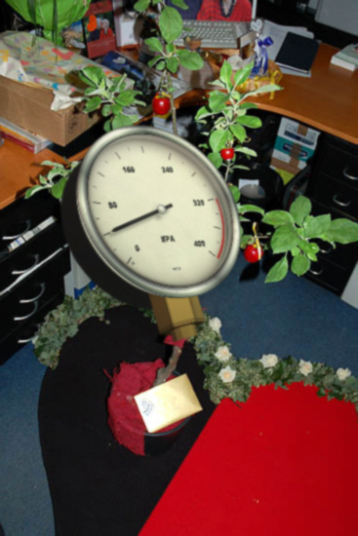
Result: 40 (kPa)
